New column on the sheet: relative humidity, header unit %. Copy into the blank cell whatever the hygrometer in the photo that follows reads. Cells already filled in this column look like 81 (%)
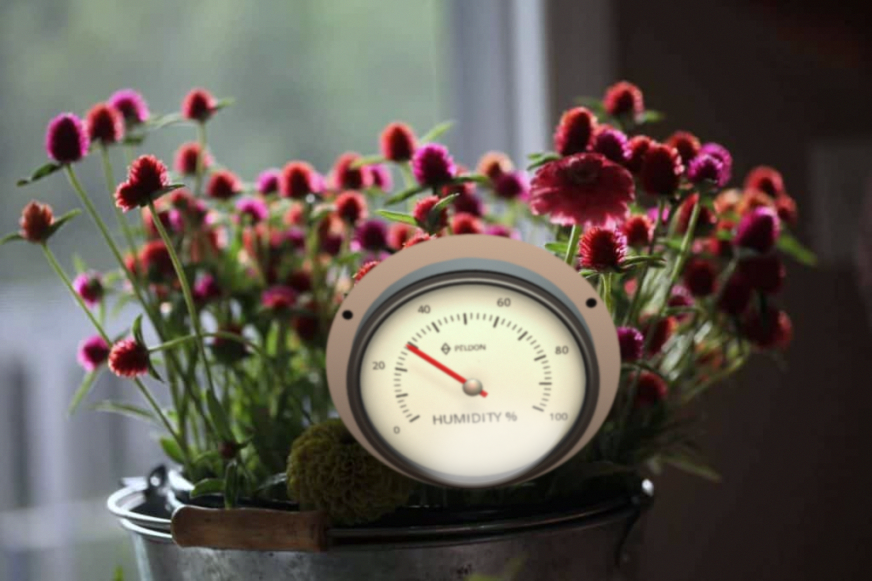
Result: 30 (%)
